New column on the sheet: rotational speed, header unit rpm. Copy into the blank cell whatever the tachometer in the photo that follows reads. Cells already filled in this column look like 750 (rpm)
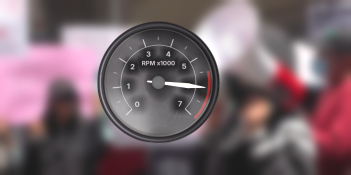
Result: 6000 (rpm)
